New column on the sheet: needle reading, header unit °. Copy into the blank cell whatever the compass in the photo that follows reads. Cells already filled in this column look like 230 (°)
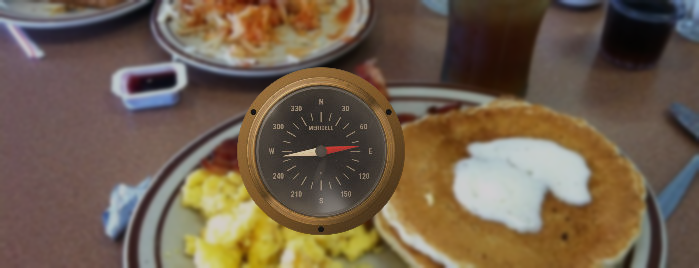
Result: 82.5 (°)
